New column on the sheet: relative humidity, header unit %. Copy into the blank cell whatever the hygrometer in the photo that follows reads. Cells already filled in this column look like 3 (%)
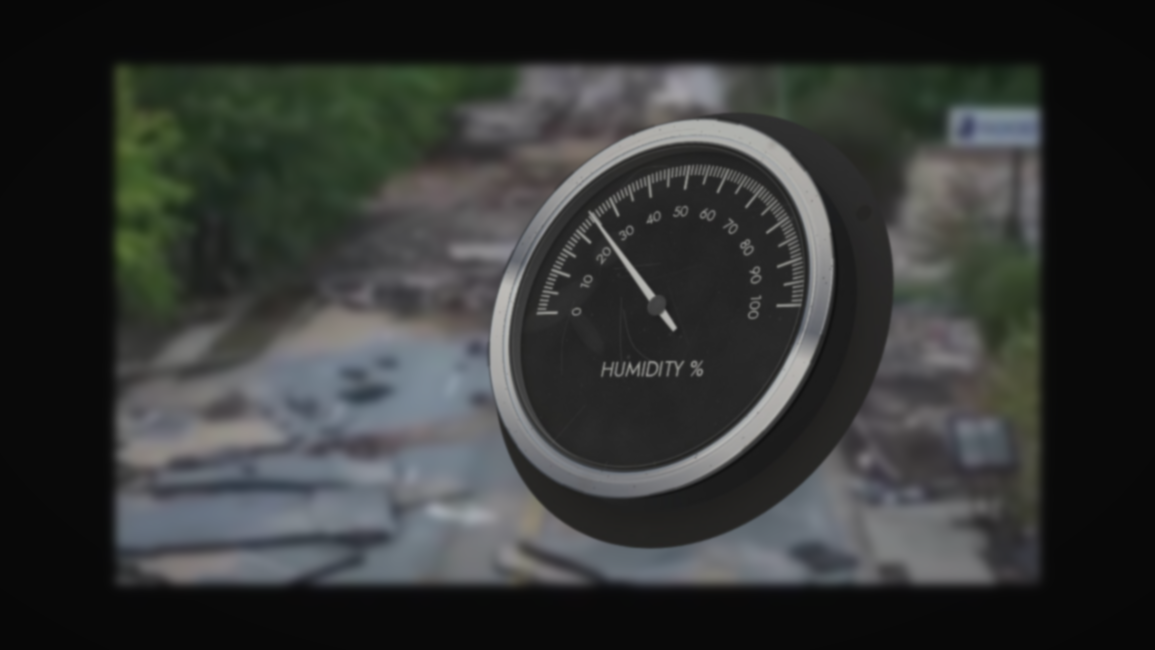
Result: 25 (%)
